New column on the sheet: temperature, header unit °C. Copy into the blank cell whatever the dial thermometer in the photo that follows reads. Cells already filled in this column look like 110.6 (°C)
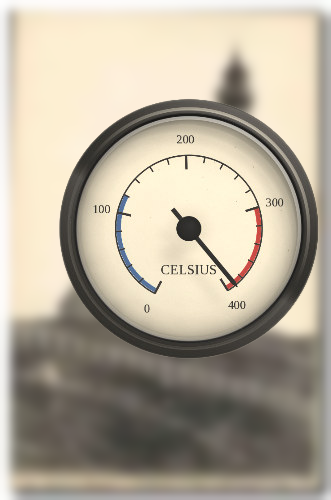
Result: 390 (°C)
